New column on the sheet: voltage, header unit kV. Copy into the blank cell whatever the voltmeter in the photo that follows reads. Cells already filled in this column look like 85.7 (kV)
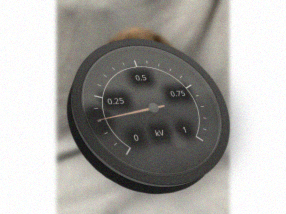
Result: 0.15 (kV)
